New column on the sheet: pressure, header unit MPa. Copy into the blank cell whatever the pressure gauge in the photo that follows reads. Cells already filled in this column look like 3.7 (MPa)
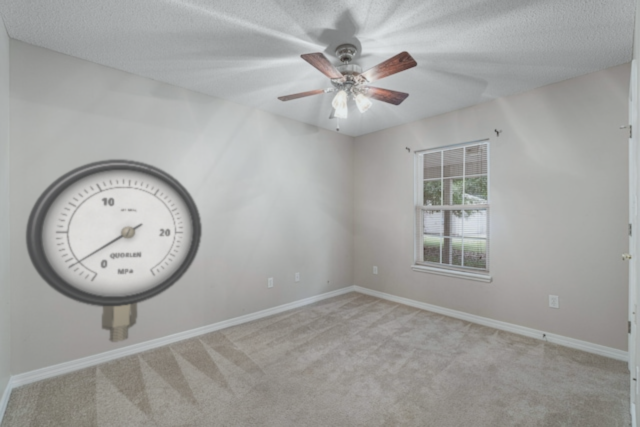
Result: 2 (MPa)
